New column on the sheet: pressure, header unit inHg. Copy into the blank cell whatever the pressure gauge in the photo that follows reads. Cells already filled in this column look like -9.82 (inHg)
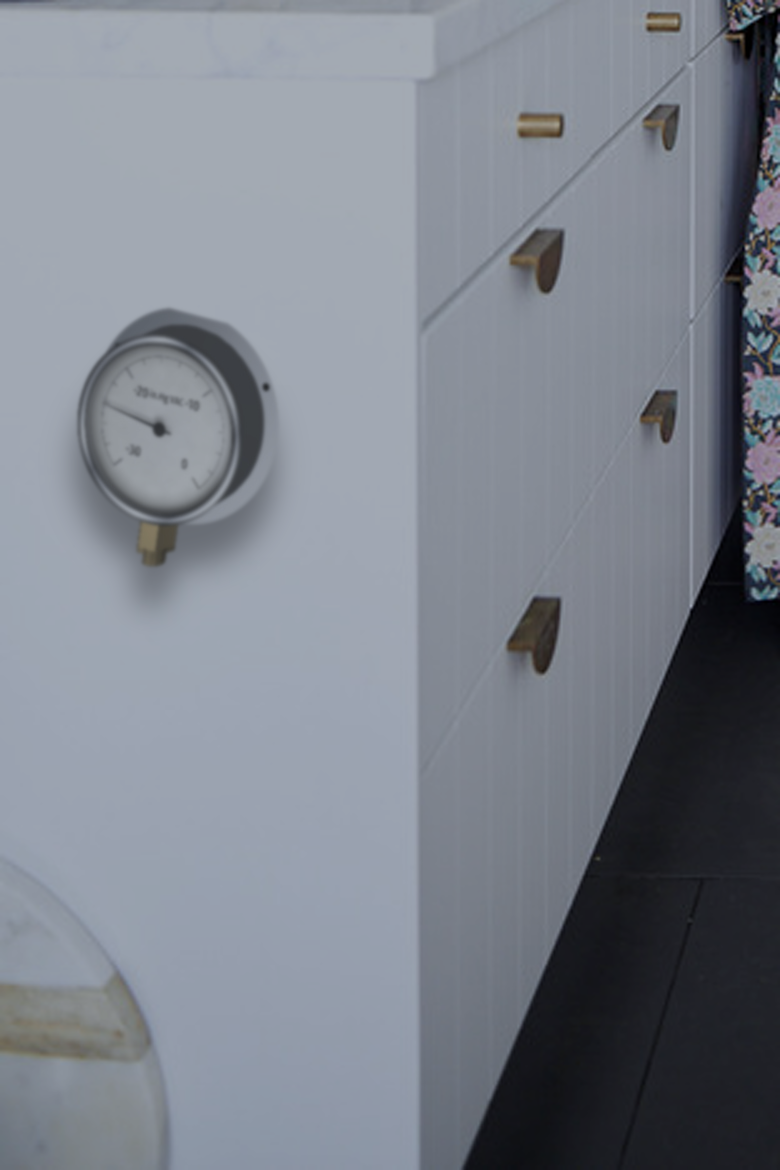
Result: -24 (inHg)
